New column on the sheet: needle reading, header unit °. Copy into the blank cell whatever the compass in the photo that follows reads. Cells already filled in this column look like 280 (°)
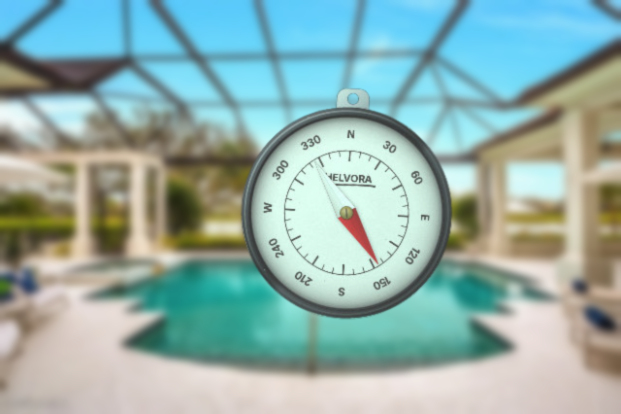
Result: 145 (°)
